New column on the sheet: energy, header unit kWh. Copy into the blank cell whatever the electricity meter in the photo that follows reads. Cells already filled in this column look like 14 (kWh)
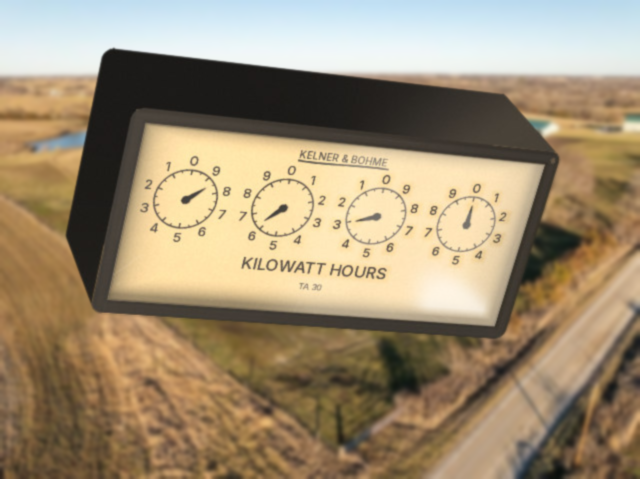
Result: 8630 (kWh)
